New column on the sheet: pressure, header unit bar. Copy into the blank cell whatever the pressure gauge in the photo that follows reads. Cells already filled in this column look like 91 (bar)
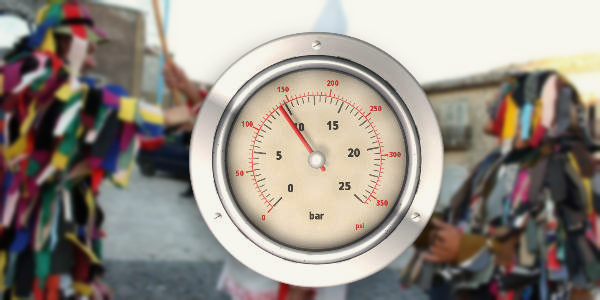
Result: 9.5 (bar)
